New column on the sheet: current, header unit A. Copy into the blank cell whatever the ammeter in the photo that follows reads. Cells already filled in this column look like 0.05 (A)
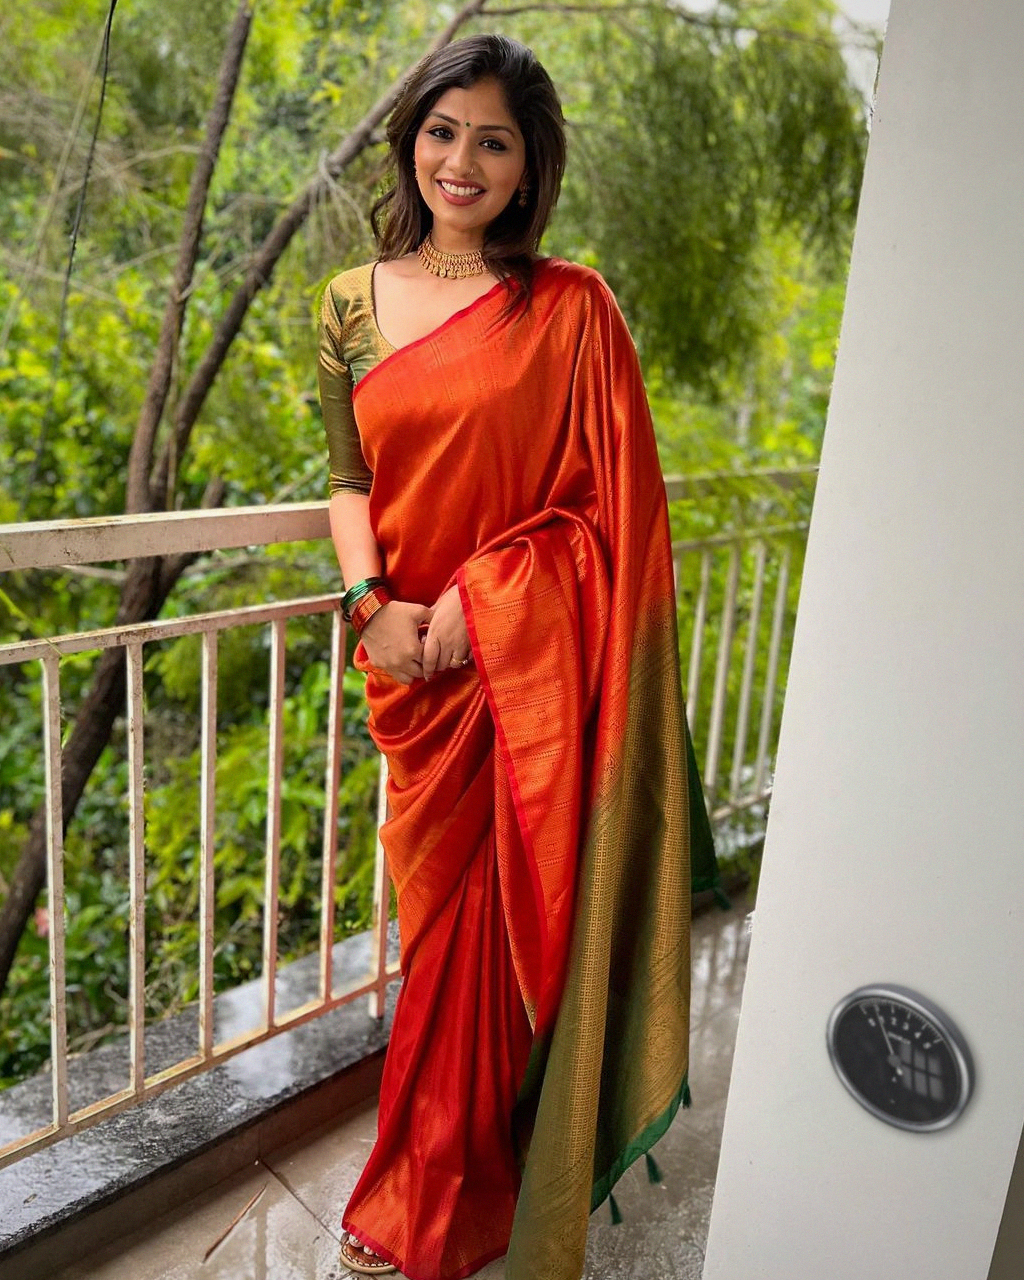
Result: 1 (A)
